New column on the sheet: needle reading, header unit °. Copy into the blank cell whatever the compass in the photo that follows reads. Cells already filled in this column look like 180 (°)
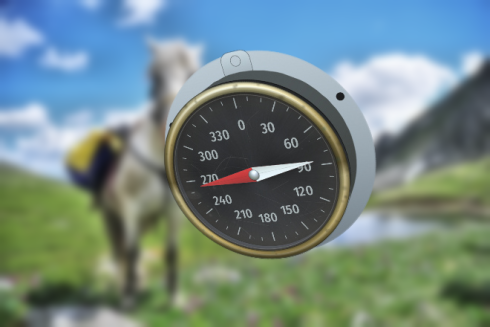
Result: 265 (°)
